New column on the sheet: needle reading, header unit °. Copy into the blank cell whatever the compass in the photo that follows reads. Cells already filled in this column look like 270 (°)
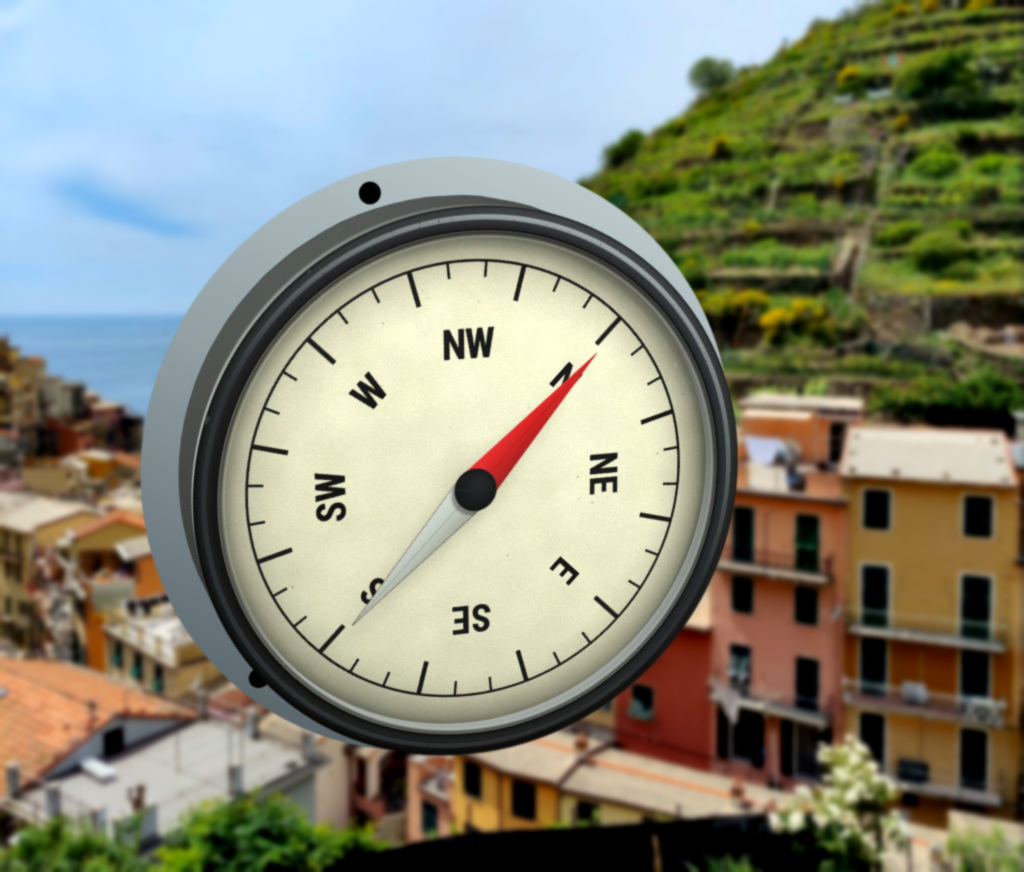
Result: 0 (°)
